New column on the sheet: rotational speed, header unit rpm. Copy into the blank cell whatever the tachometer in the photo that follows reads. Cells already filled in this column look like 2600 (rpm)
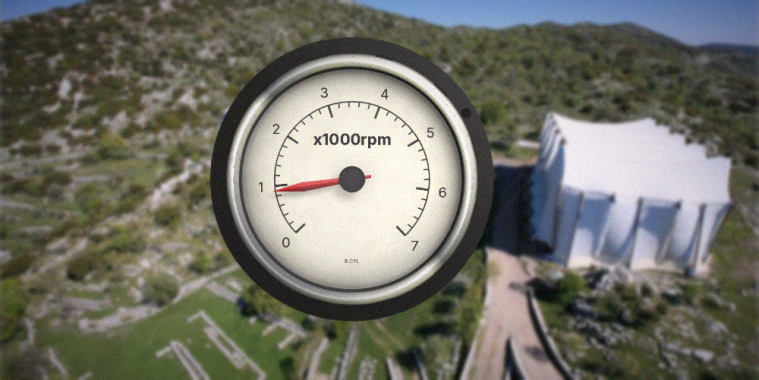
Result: 900 (rpm)
